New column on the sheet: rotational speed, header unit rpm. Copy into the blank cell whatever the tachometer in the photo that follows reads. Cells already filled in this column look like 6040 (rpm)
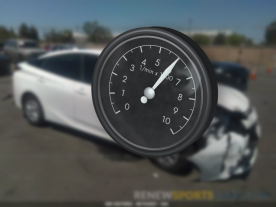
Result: 6000 (rpm)
